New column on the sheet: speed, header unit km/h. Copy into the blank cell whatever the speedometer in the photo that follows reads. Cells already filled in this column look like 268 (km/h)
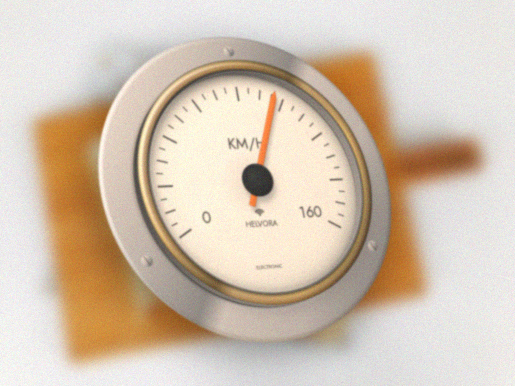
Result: 95 (km/h)
